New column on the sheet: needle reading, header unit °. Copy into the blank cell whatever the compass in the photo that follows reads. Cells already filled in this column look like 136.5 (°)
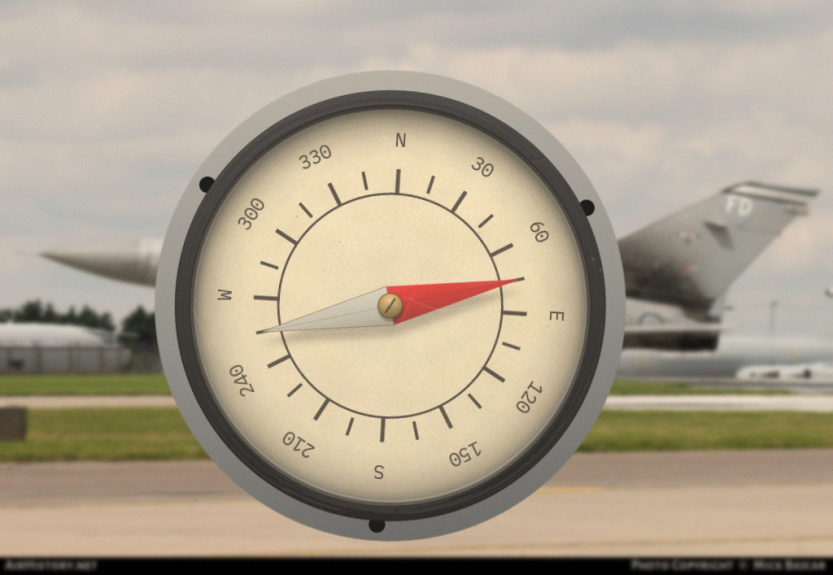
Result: 75 (°)
